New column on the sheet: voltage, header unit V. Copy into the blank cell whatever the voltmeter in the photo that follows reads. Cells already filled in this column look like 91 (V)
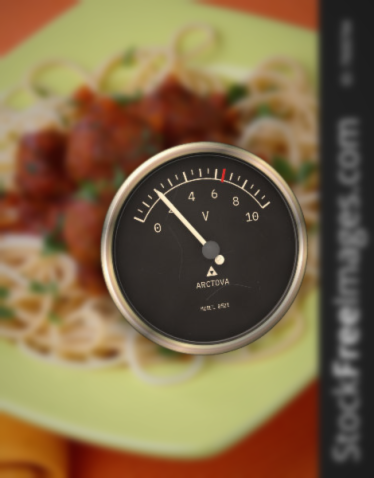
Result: 2 (V)
